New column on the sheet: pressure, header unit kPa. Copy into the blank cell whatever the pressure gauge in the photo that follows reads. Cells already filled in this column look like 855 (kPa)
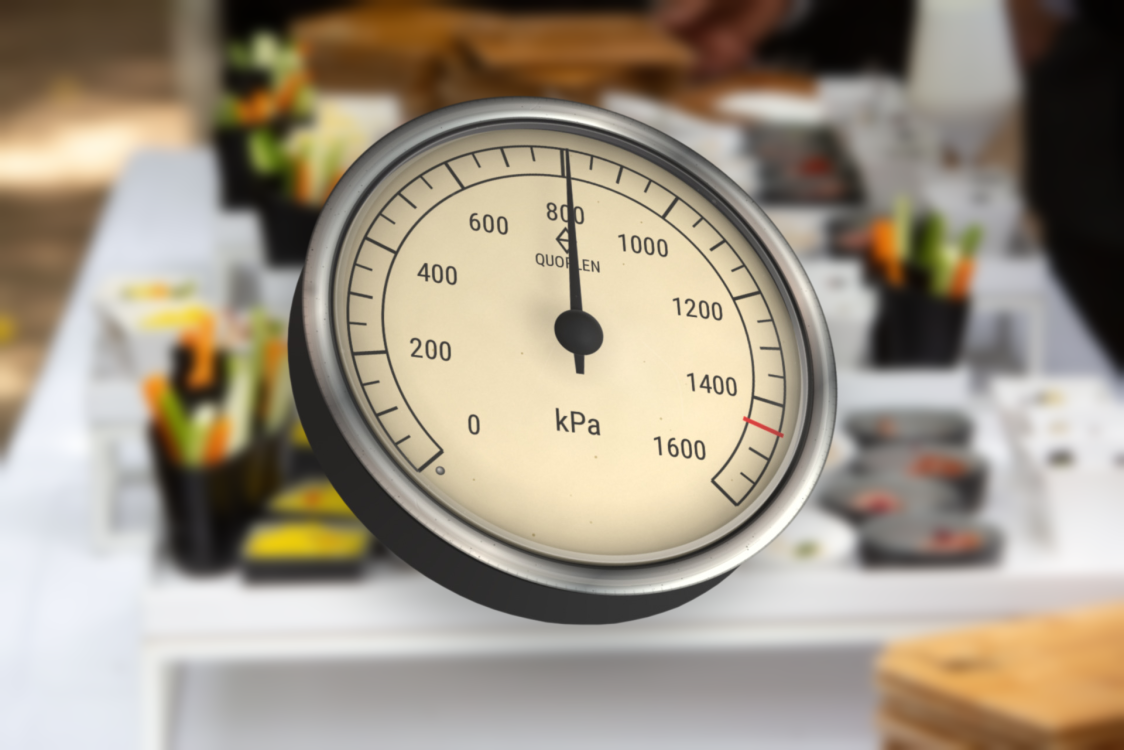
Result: 800 (kPa)
